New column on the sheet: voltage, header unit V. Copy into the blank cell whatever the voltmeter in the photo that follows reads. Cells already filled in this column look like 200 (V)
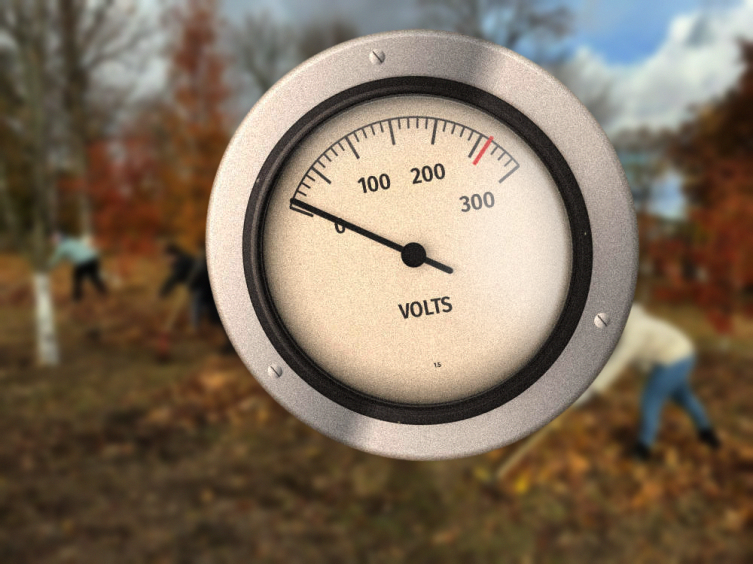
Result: 10 (V)
